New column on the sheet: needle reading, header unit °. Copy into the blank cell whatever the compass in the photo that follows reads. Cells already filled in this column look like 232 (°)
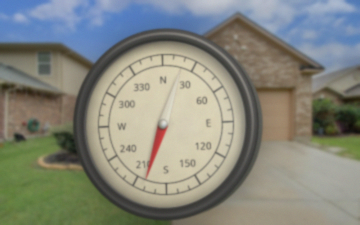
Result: 200 (°)
